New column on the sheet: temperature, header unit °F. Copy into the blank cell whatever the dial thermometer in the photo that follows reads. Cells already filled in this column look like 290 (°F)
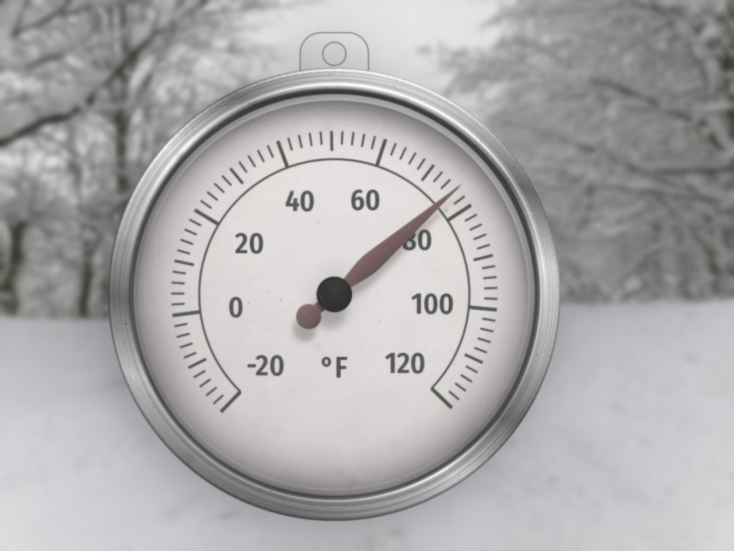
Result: 76 (°F)
